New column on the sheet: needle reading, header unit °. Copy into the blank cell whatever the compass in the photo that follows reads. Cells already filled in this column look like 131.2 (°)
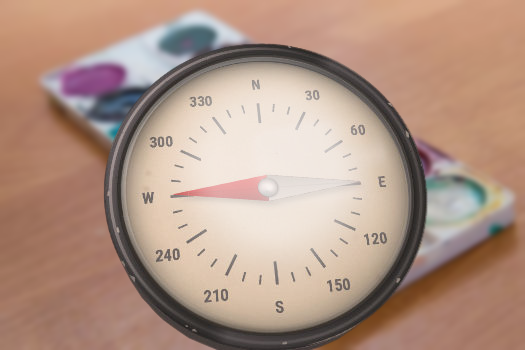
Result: 270 (°)
